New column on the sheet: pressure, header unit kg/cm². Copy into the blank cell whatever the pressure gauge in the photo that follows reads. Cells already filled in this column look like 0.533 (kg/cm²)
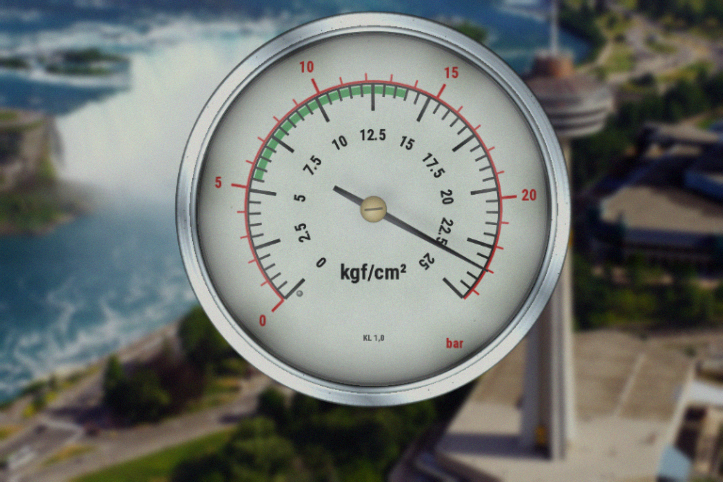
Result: 23.5 (kg/cm²)
